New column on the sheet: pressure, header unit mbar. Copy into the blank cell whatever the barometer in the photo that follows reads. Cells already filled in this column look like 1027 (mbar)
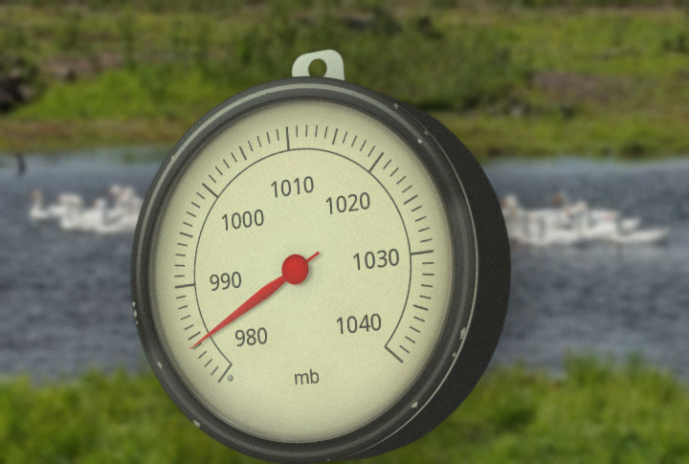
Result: 984 (mbar)
